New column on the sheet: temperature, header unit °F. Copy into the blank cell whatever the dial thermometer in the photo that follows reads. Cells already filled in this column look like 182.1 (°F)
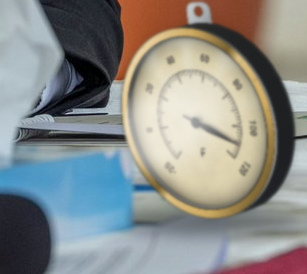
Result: 110 (°F)
